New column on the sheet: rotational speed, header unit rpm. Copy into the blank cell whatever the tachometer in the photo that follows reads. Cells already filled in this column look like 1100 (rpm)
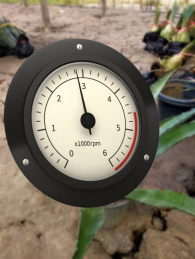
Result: 2800 (rpm)
